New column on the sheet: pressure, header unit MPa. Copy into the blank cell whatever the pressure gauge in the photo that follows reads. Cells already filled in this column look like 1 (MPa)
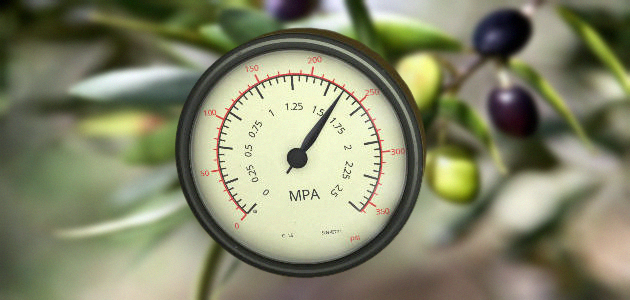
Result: 1.6 (MPa)
